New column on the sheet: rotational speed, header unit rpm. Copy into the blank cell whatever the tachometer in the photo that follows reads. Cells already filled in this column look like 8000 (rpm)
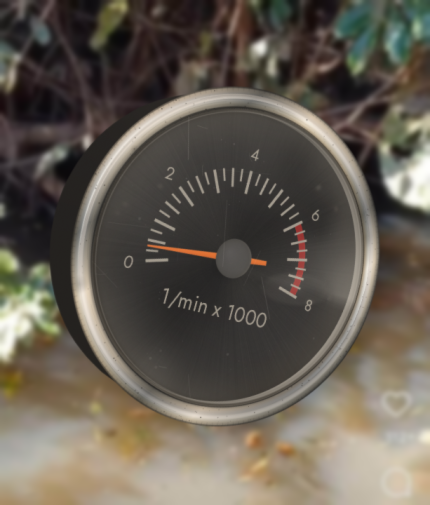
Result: 375 (rpm)
